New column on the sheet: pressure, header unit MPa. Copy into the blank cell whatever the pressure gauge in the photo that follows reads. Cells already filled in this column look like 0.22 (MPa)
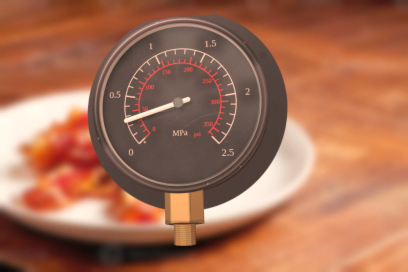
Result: 0.25 (MPa)
